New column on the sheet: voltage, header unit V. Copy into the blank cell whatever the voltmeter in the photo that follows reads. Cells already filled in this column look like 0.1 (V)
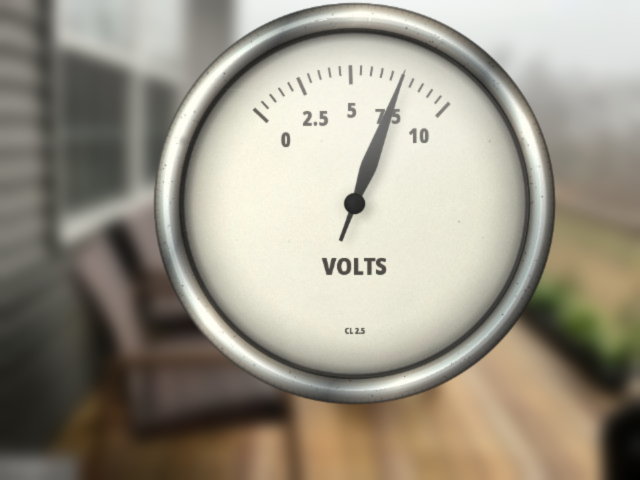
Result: 7.5 (V)
